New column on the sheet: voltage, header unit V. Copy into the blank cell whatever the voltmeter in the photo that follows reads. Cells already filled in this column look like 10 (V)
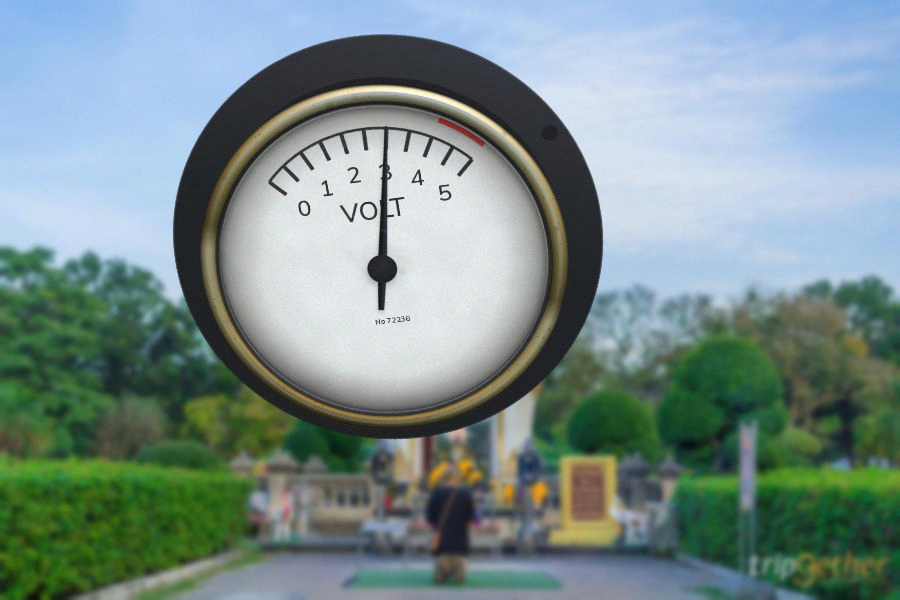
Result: 3 (V)
